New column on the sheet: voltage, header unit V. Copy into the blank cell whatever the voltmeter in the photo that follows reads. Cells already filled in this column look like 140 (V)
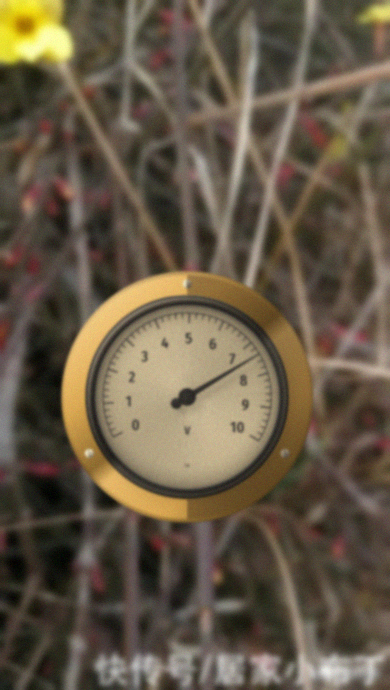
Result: 7.4 (V)
